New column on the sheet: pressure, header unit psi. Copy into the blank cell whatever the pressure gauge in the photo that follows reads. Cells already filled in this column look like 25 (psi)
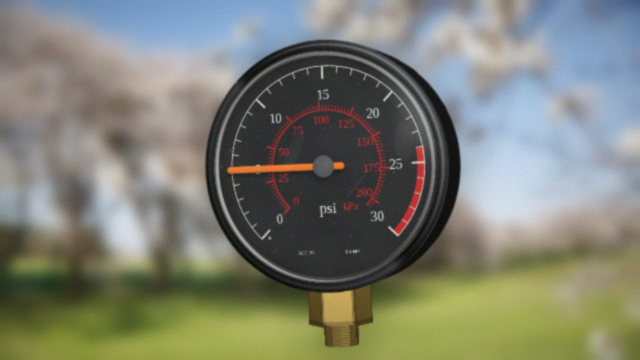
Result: 5 (psi)
